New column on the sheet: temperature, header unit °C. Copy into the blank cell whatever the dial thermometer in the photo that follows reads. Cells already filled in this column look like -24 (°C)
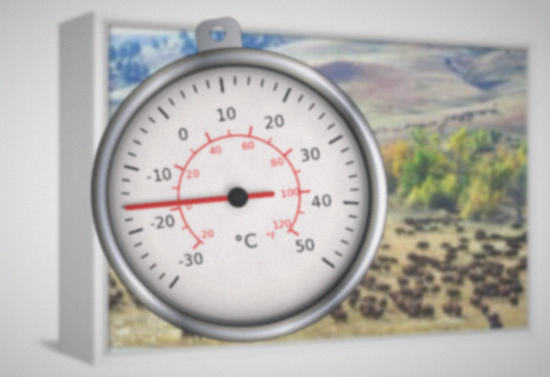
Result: -16 (°C)
